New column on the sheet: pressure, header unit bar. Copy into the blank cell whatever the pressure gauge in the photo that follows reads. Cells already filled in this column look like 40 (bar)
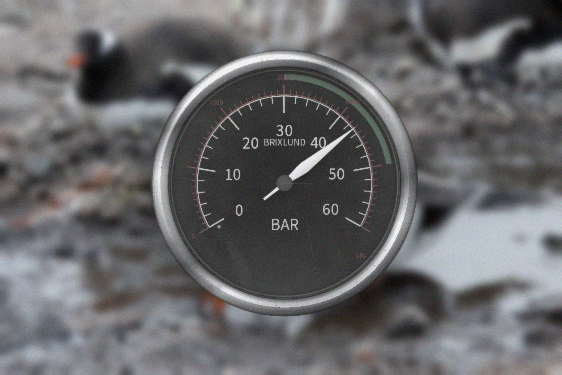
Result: 43 (bar)
